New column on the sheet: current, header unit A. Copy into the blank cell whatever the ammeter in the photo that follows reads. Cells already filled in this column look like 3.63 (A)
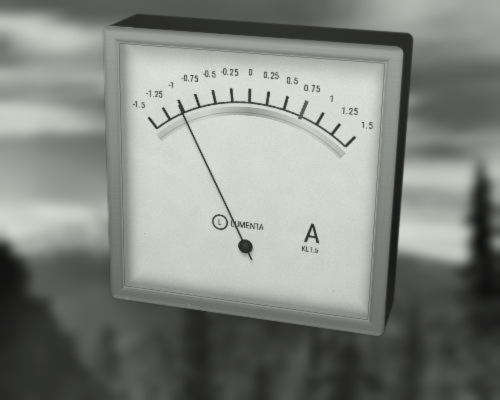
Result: -1 (A)
